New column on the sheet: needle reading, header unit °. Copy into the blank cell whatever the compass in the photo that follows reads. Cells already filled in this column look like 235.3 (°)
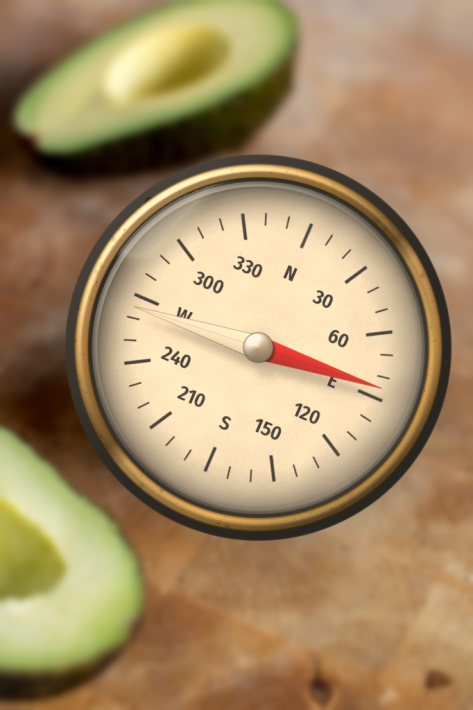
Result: 85 (°)
